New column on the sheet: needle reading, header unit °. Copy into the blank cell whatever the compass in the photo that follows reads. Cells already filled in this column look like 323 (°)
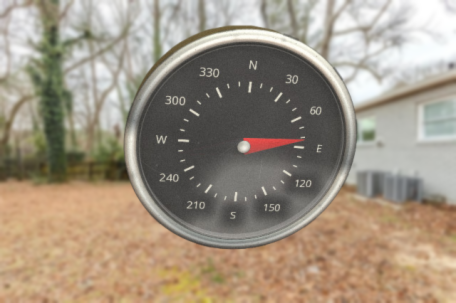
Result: 80 (°)
